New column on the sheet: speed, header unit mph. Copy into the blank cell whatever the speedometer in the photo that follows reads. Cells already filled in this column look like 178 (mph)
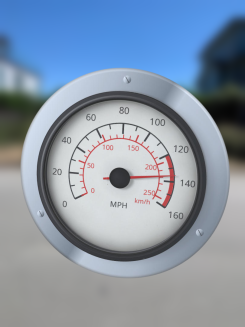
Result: 135 (mph)
